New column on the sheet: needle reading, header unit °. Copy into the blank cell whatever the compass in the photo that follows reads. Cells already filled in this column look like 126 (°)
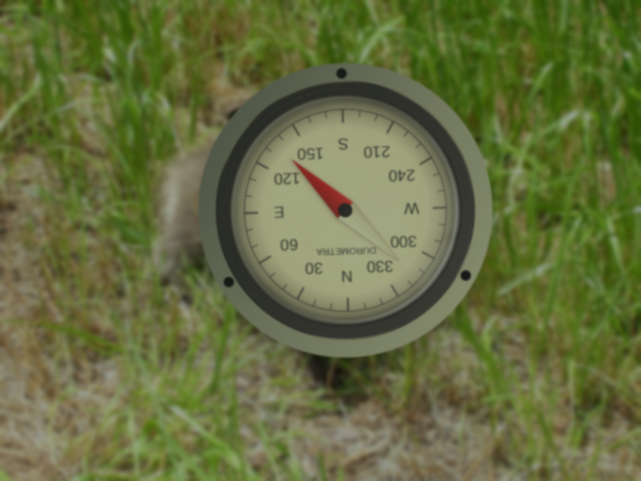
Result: 135 (°)
